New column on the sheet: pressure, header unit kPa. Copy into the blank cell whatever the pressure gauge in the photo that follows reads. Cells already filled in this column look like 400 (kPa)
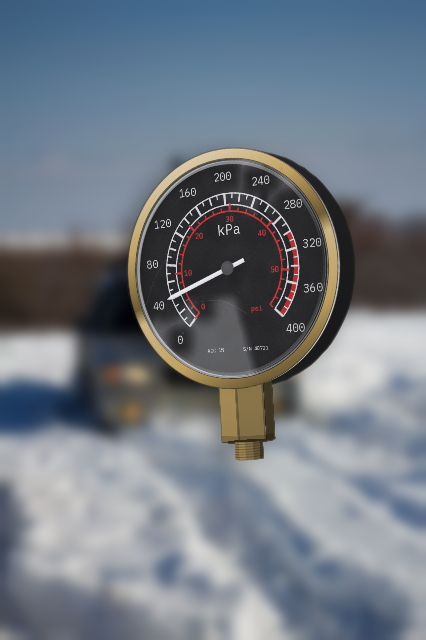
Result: 40 (kPa)
